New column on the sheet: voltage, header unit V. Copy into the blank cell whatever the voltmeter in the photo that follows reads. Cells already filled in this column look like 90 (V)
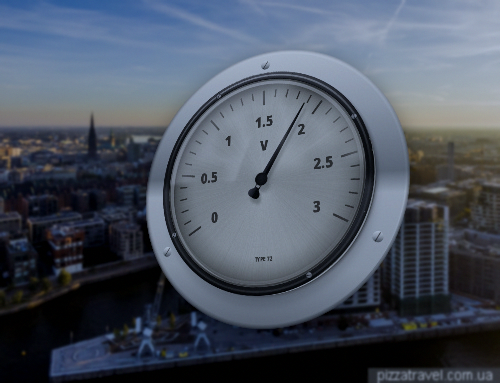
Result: 1.9 (V)
